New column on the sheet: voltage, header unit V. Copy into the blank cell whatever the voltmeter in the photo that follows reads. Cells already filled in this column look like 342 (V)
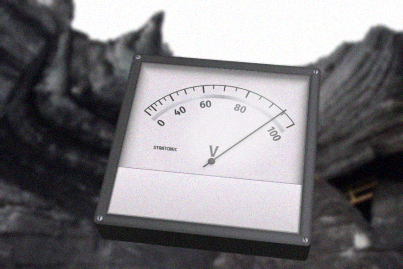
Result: 95 (V)
